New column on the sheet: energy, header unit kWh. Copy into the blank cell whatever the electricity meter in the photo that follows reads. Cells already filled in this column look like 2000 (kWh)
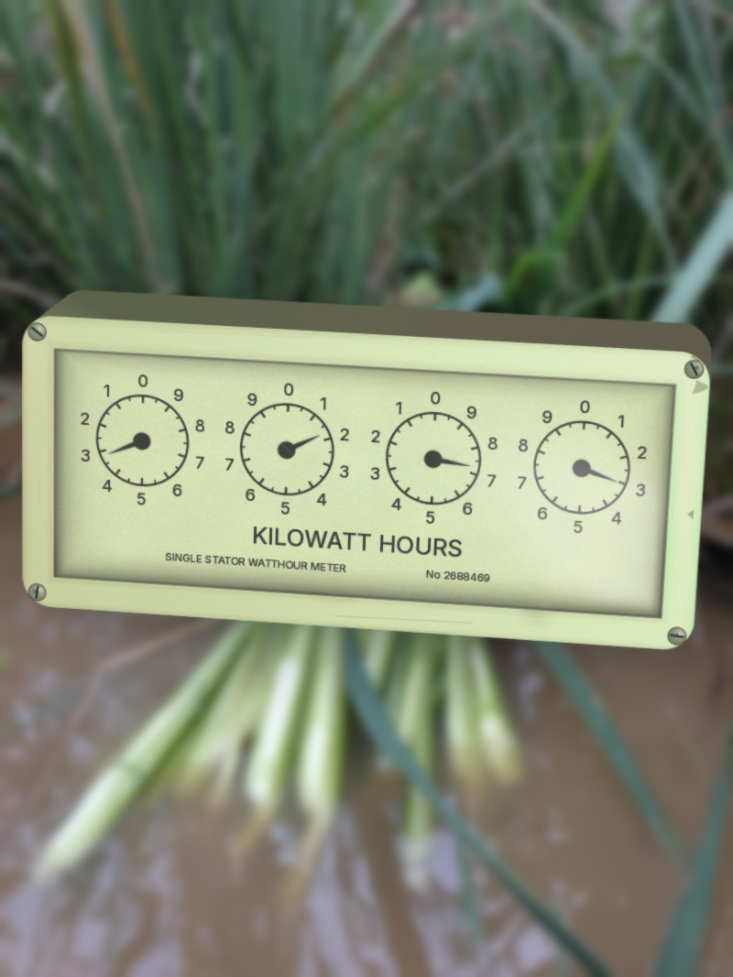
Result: 3173 (kWh)
